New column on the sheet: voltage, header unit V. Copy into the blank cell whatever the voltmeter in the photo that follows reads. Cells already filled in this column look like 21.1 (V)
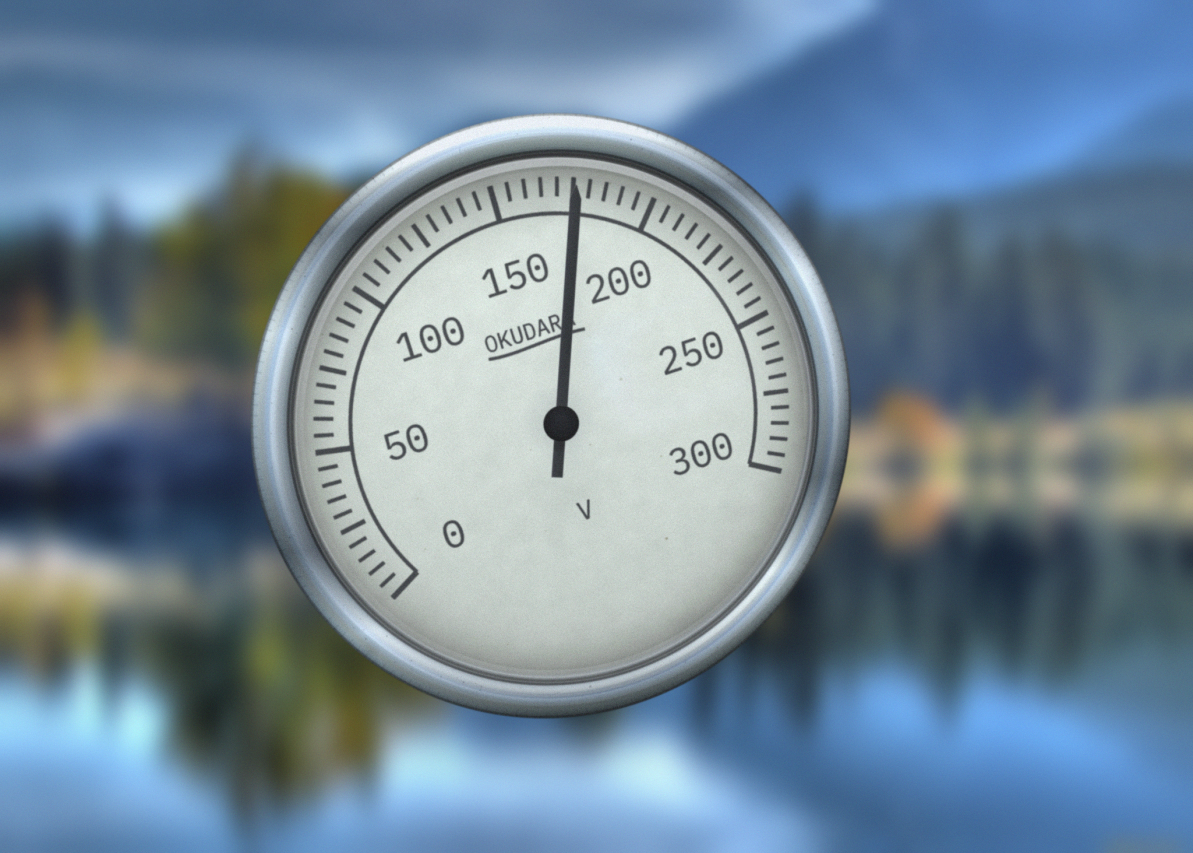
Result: 175 (V)
